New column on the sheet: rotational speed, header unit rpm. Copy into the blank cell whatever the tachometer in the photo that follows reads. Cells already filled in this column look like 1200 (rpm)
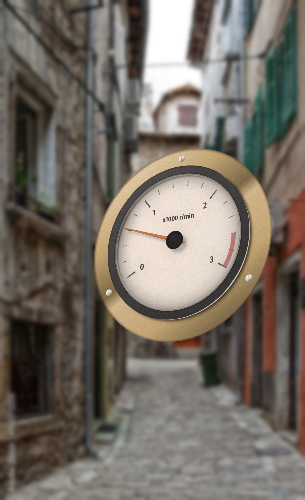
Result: 600 (rpm)
